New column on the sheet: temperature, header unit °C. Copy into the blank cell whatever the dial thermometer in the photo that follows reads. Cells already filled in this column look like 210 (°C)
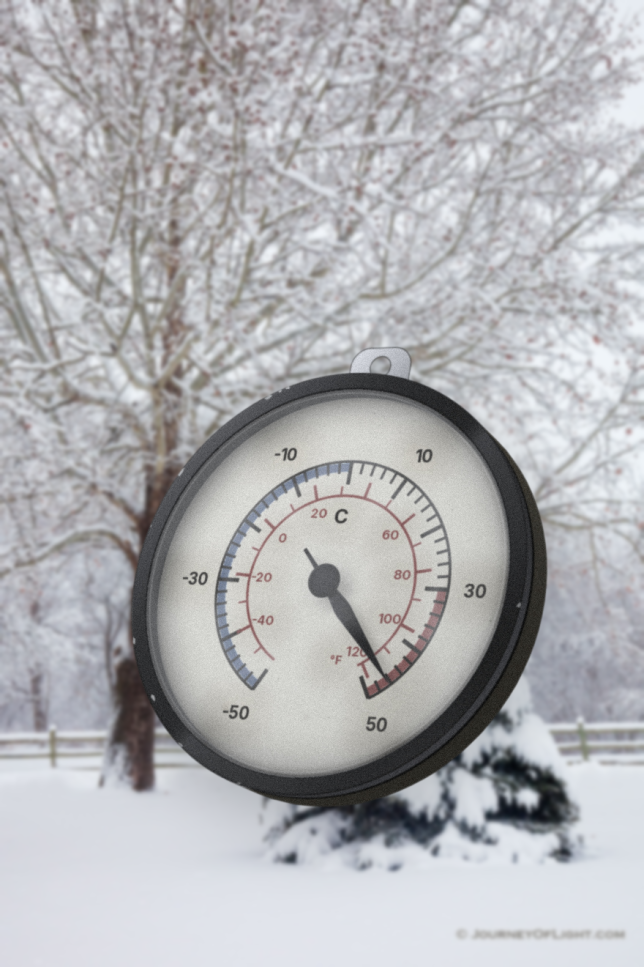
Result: 46 (°C)
